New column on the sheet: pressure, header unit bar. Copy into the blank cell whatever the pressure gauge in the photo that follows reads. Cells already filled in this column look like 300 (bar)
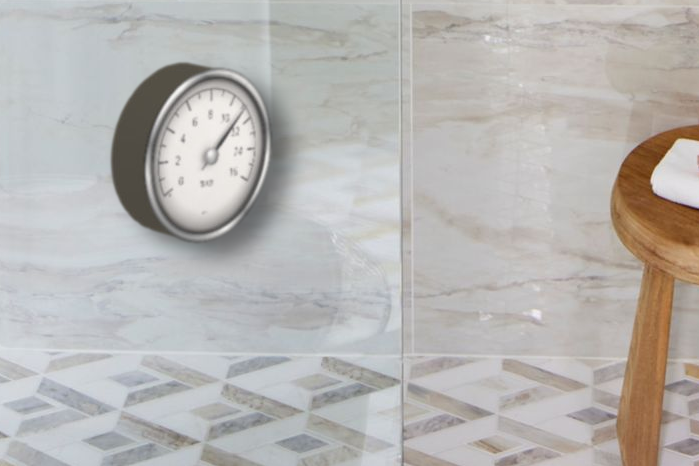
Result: 11 (bar)
